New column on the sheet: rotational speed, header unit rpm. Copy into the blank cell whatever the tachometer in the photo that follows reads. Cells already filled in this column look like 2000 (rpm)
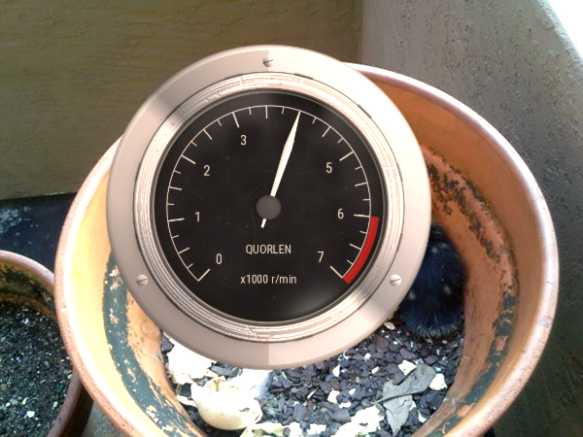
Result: 4000 (rpm)
